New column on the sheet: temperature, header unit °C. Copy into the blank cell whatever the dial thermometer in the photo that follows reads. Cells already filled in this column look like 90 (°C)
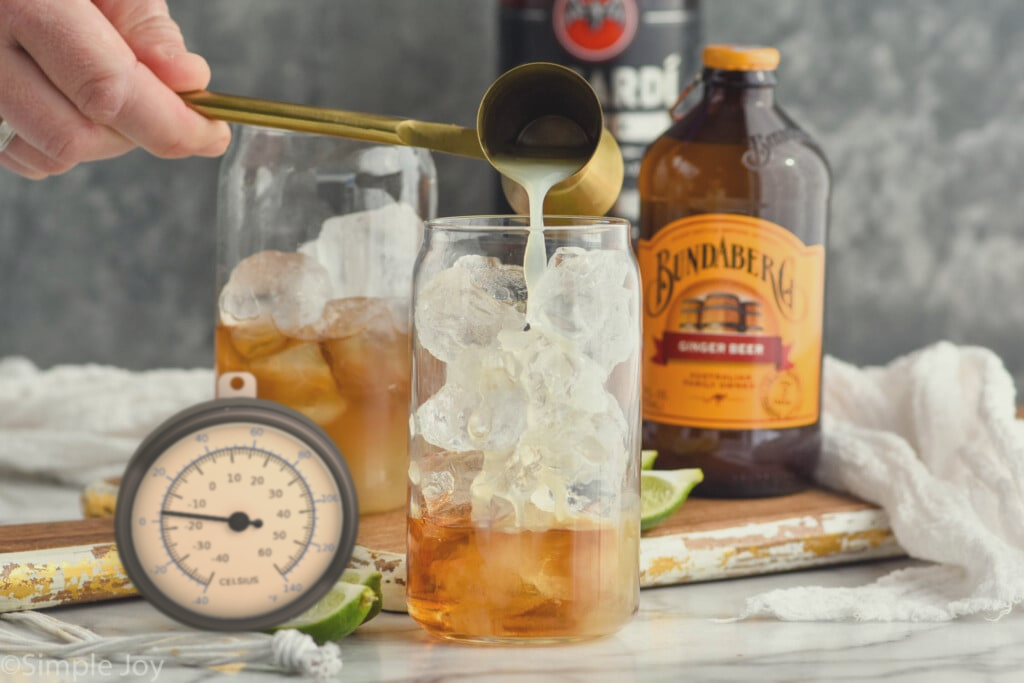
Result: -15 (°C)
